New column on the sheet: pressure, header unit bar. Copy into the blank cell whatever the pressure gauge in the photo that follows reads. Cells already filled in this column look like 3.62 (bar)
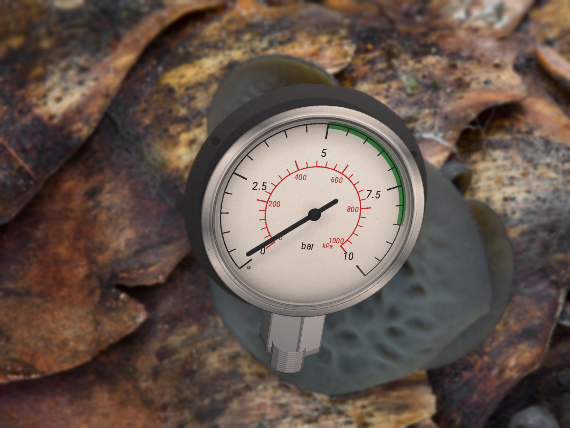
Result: 0.25 (bar)
